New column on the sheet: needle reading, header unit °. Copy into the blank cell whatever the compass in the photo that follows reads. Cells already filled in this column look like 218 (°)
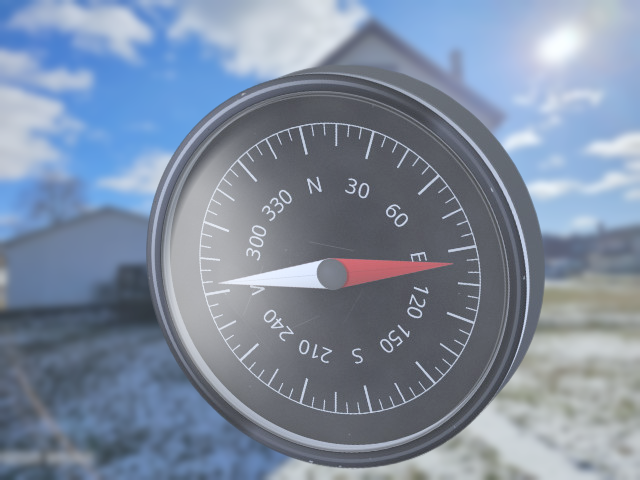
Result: 95 (°)
